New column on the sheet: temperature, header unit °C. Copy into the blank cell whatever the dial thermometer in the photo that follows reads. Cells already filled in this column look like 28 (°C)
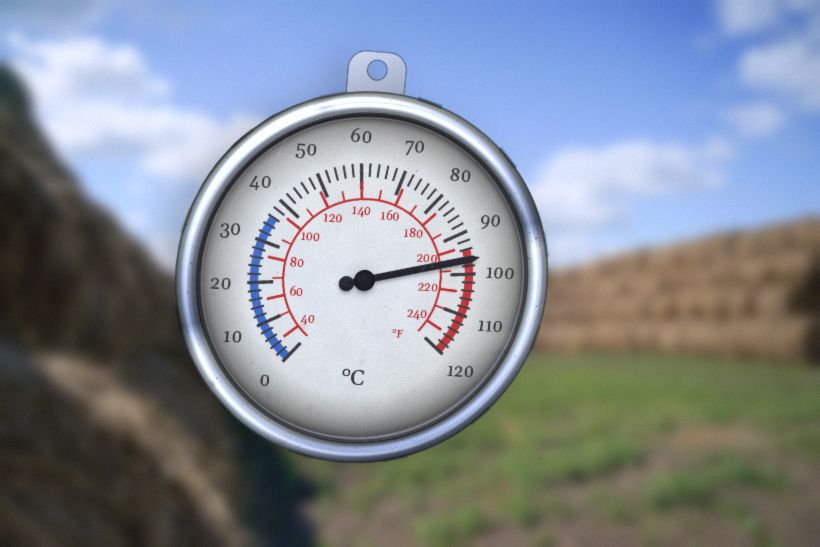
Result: 96 (°C)
